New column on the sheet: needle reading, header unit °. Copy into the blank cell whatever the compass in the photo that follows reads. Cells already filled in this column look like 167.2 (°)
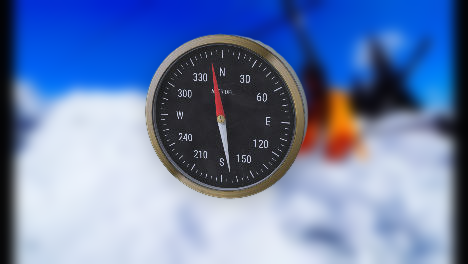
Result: 350 (°)
